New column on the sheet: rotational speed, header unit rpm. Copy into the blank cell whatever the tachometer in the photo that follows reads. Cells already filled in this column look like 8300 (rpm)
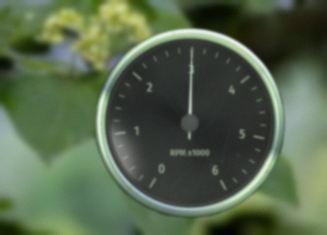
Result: 3000 (rpm)
